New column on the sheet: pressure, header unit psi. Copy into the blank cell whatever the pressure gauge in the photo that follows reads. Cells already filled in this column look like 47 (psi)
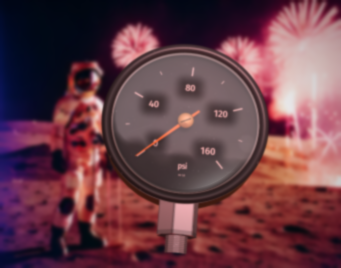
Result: 0 (psi)
